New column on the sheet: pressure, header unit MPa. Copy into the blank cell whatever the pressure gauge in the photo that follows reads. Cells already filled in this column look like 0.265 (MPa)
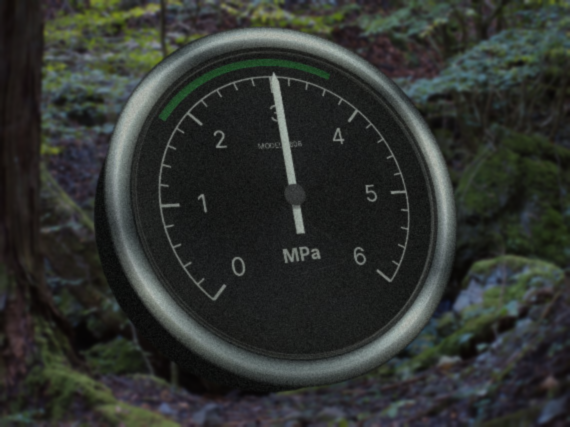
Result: 3 (MPa)
